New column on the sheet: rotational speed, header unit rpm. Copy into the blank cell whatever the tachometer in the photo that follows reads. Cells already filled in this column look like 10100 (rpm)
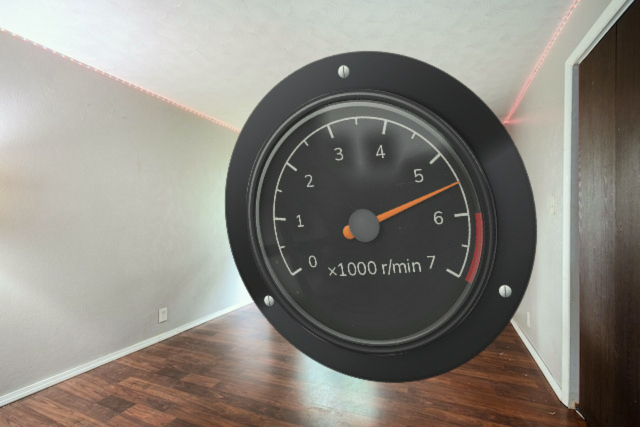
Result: 5500 (rpm)
